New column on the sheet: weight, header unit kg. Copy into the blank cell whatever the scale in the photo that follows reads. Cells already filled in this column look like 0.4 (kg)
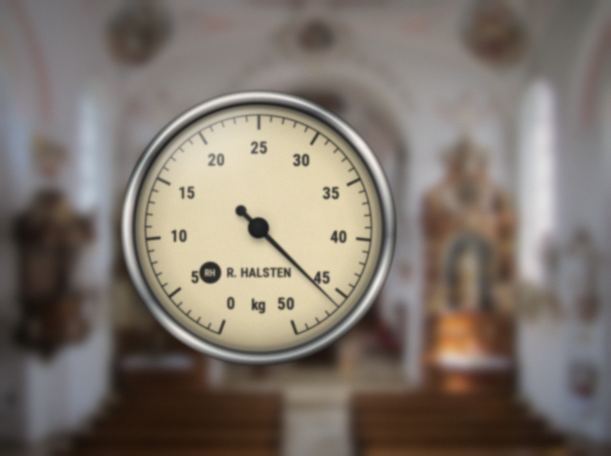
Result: 46 (kg)
